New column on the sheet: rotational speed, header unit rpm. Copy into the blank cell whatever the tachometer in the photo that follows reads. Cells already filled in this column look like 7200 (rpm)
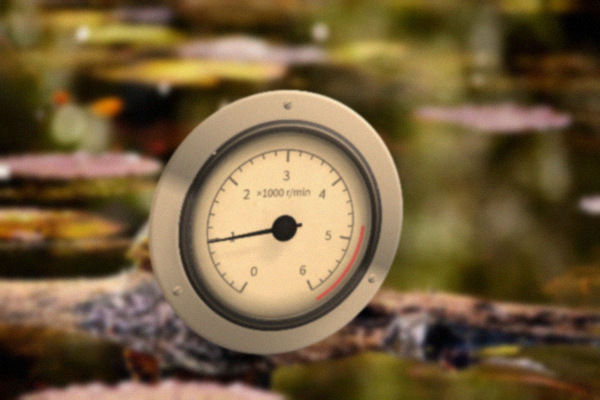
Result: 1000 (rpm)
